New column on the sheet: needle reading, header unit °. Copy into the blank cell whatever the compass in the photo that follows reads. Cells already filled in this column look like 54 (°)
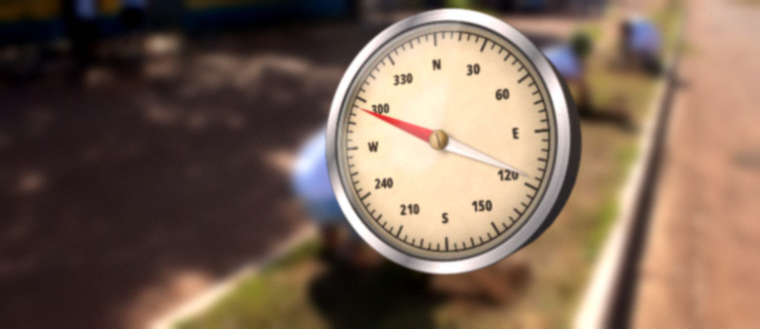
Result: 295 (°)
